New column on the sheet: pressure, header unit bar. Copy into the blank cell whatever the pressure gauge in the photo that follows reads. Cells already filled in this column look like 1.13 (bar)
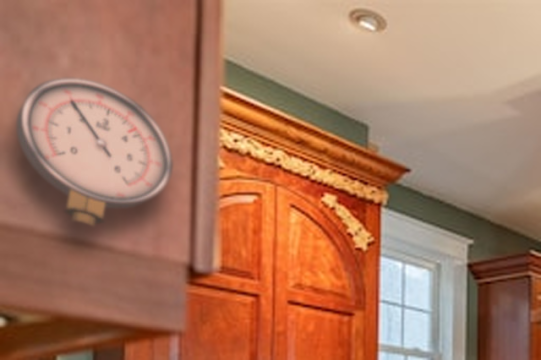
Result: 2 (bar)
